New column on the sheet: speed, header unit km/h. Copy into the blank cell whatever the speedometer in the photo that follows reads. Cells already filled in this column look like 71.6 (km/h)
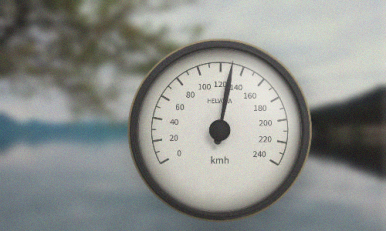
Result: 130 (km/h)
